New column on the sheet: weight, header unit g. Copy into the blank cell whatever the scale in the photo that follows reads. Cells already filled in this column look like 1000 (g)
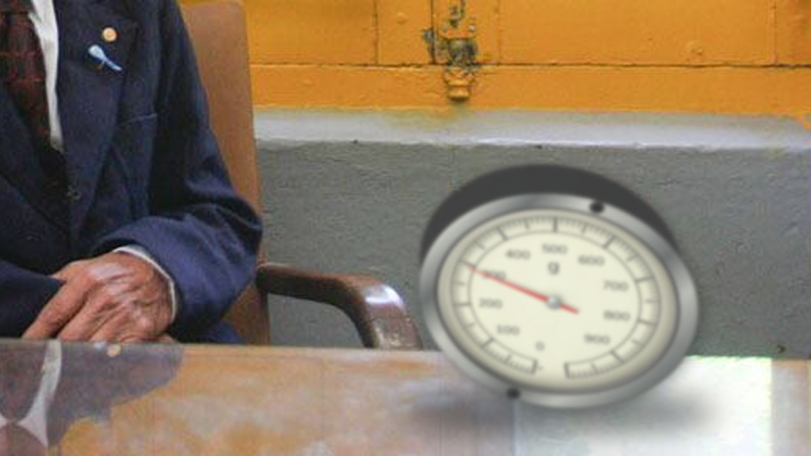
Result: 300 (g)
